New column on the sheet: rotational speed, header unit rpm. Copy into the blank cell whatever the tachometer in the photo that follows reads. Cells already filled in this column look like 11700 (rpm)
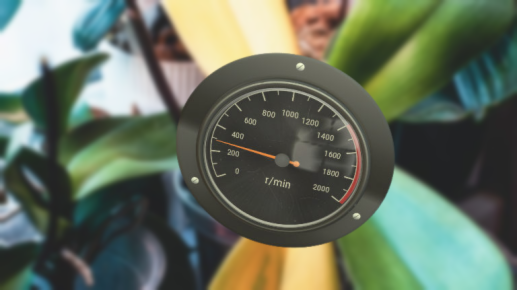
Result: 300 (rpm)
